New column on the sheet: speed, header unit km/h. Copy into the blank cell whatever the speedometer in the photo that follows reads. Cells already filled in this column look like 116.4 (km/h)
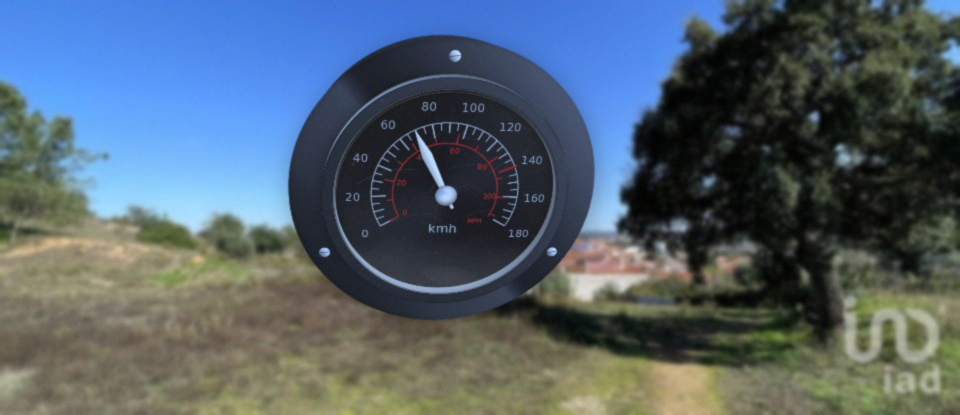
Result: 70 (km/h)
